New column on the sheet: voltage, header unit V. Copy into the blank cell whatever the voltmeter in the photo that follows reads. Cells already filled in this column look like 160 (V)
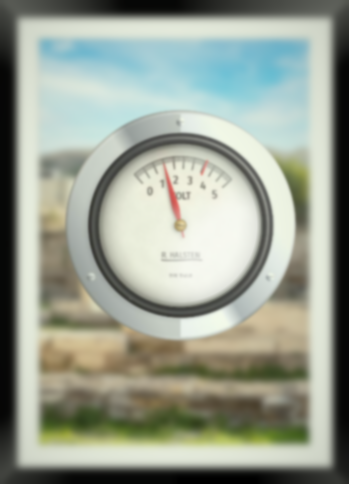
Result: 1.5 (V)
